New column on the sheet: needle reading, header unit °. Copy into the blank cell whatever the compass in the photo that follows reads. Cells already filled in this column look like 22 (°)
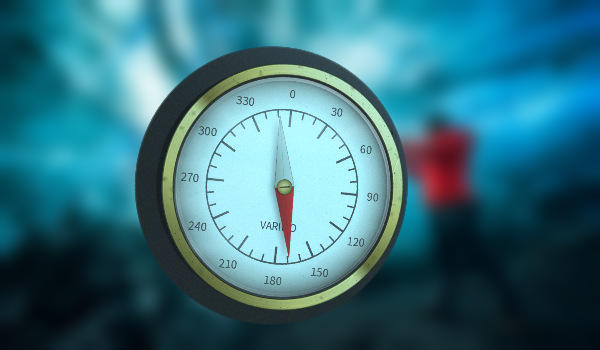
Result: 170 (°)
